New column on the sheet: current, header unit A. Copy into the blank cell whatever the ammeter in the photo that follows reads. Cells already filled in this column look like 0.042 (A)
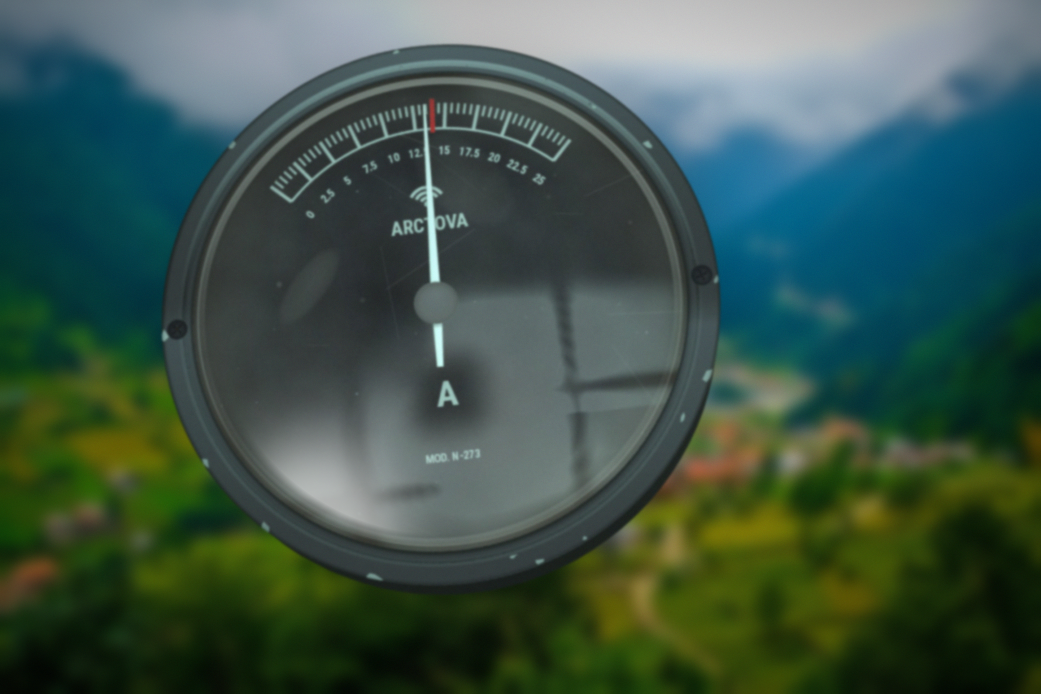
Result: 13.5 (A)
